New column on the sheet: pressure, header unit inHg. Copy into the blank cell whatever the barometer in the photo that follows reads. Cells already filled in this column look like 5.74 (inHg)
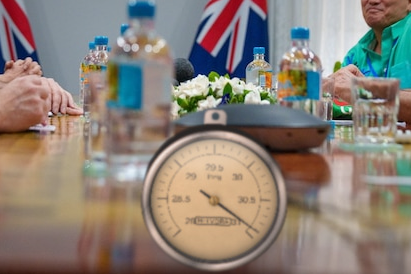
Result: 30.9 (inHg)
